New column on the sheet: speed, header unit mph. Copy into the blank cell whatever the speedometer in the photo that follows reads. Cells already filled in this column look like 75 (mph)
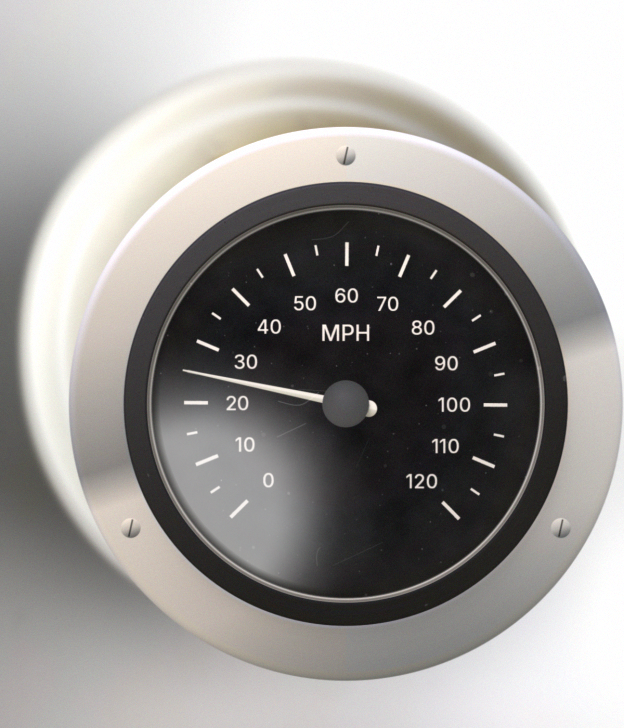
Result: 25 (mph)
